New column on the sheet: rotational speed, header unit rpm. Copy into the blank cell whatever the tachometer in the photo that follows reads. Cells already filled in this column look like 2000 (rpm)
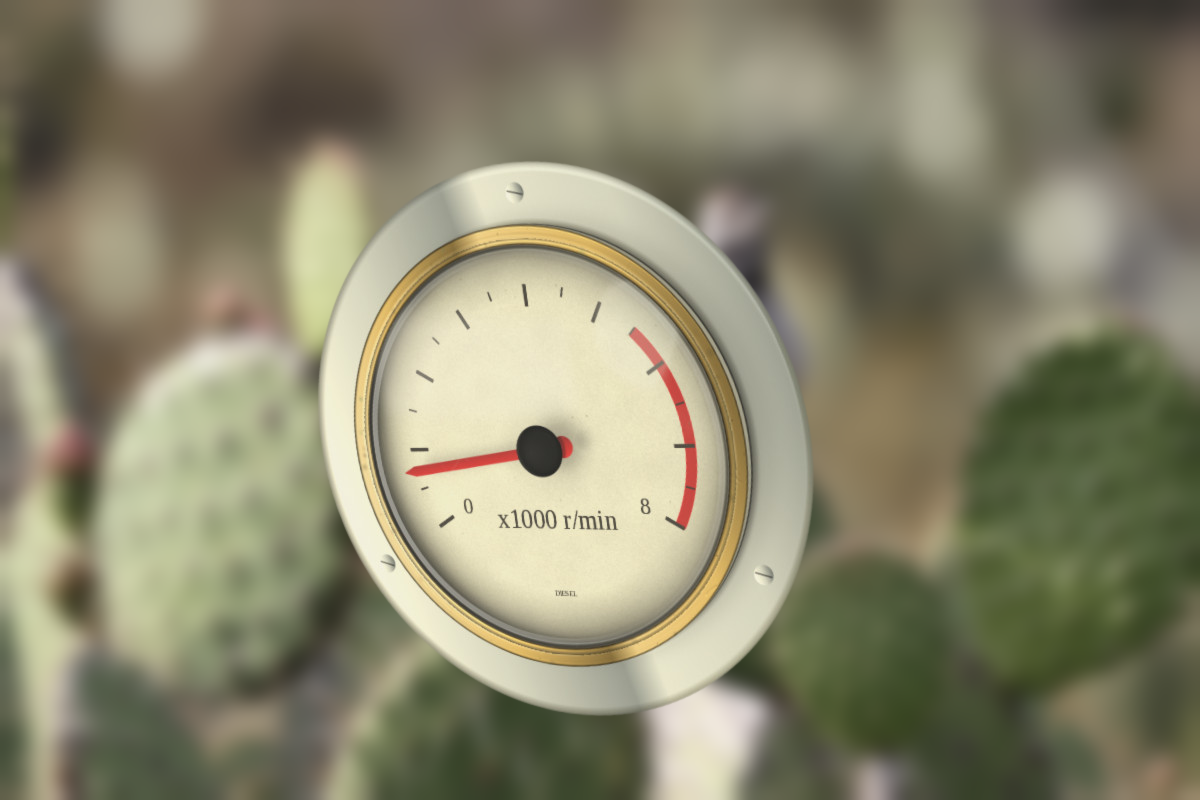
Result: 750 (rpm)
